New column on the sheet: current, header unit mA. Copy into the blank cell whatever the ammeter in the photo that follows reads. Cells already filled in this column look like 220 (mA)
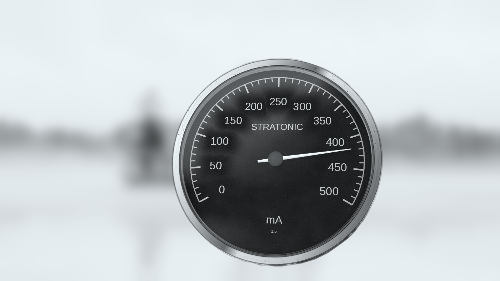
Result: 420 (mA)
